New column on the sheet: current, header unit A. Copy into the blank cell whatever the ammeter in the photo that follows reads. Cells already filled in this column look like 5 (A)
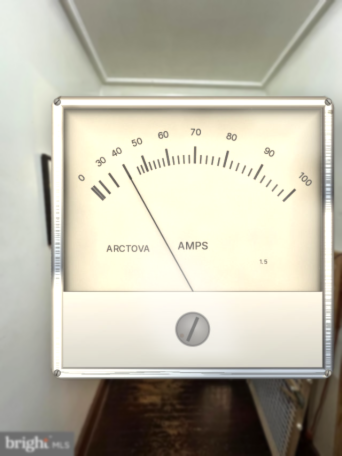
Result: 40 (A)
